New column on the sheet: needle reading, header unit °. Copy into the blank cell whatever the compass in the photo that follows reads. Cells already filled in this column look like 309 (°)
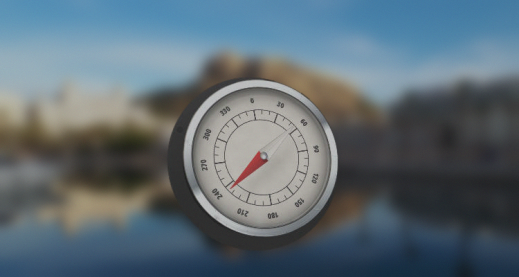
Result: 235 (°)
